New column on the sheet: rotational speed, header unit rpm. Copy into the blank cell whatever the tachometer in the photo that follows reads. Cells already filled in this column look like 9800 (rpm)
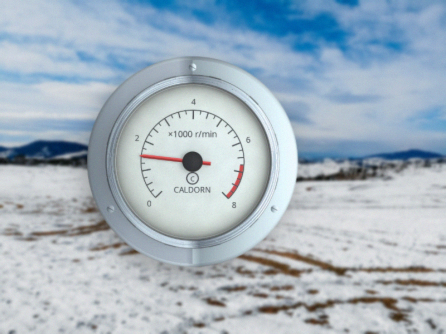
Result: 1500 (rpm)
